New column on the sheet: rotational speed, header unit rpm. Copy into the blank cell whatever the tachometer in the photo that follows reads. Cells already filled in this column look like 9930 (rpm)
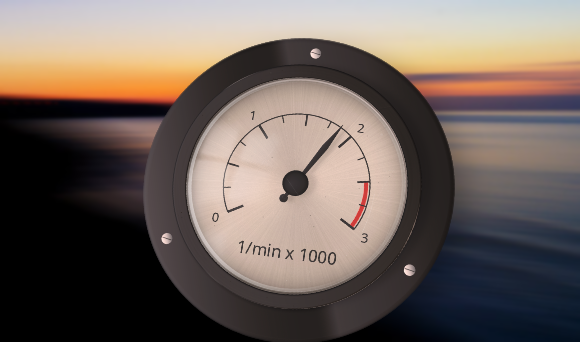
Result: 1875 (rpm)
